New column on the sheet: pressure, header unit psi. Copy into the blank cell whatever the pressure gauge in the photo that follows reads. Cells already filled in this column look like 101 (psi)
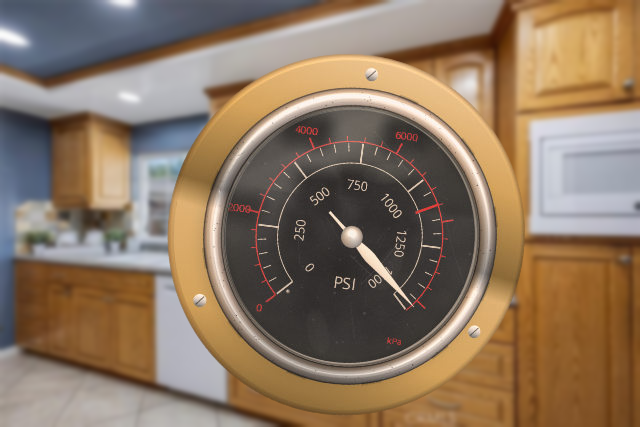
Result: 1475 (psi)
